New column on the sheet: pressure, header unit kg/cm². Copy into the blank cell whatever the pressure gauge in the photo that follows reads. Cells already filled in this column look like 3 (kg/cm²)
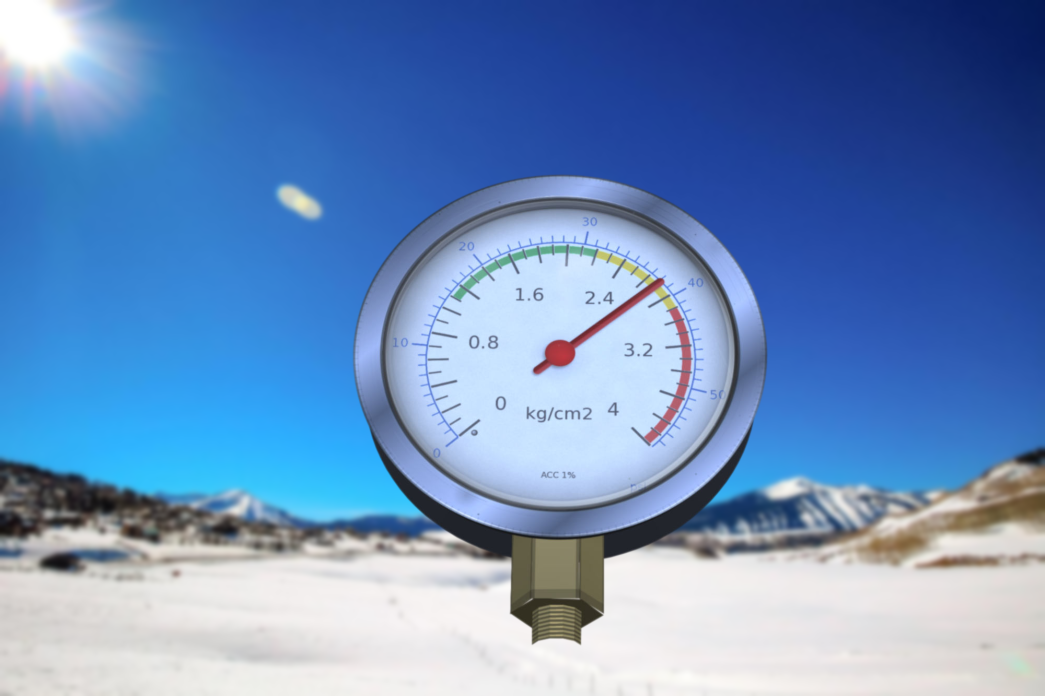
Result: 2.7 (kg/cm²)
